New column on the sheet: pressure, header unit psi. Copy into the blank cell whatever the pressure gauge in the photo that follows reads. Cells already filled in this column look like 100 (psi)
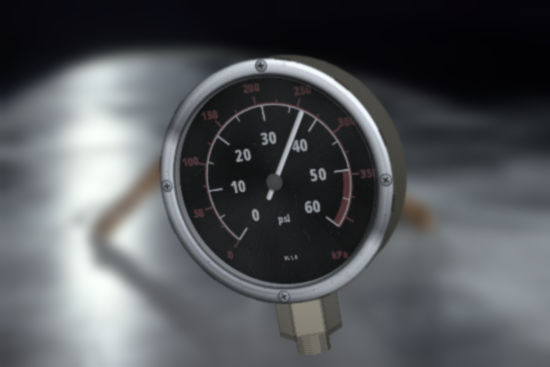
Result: 37.5 (psi)
